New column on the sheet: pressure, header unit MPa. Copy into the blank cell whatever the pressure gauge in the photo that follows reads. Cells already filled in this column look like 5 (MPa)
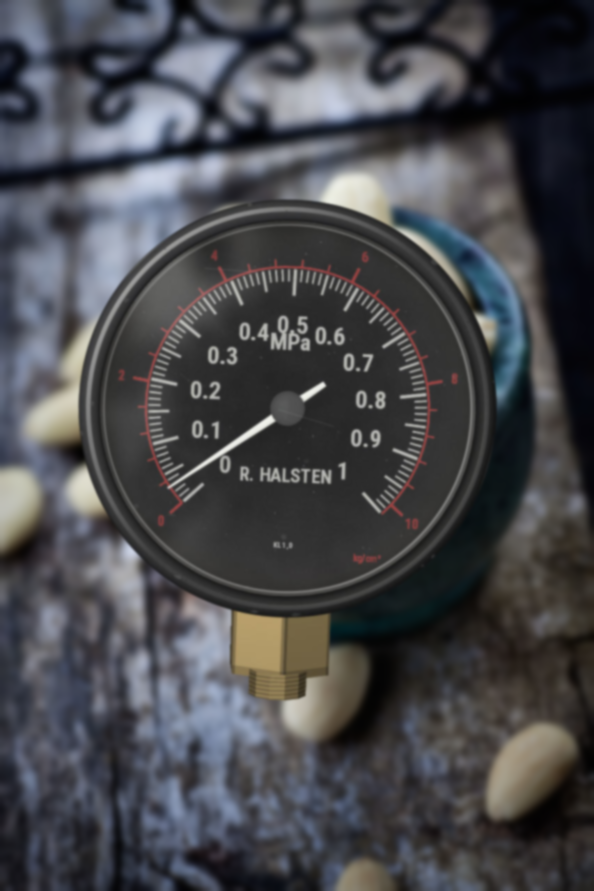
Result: 0.03 (MPa)
